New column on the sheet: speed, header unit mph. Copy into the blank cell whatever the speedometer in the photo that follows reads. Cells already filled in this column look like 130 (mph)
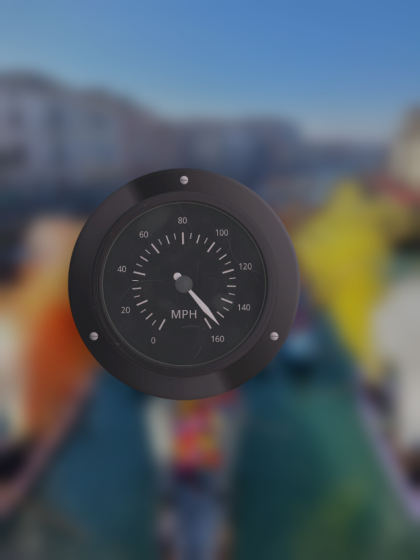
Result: 155 (mph)
